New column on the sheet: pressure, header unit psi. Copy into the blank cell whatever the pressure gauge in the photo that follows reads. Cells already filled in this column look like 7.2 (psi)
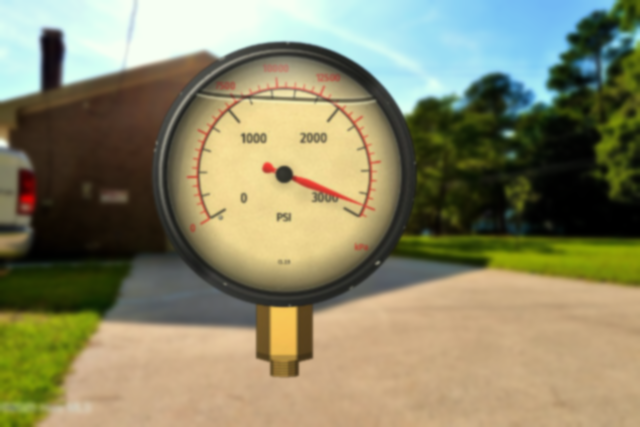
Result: 2900 (psi)
